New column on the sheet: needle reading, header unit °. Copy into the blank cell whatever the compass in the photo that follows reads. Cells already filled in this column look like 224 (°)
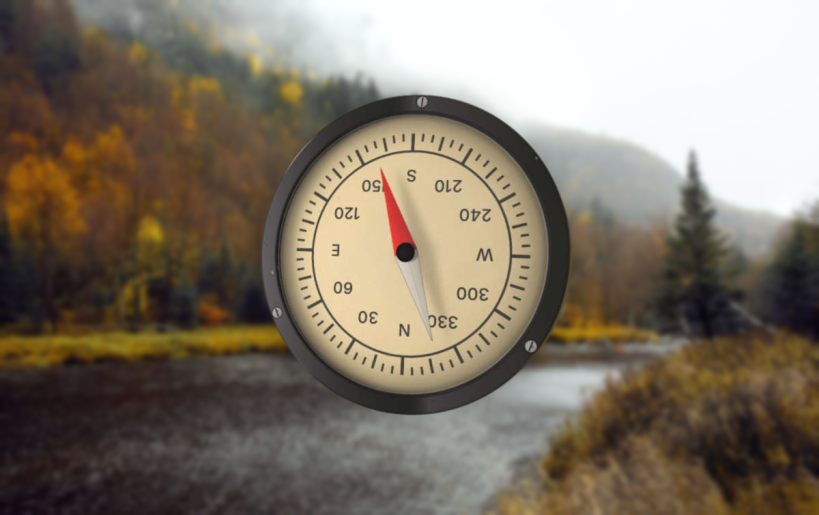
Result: 160 (°)
